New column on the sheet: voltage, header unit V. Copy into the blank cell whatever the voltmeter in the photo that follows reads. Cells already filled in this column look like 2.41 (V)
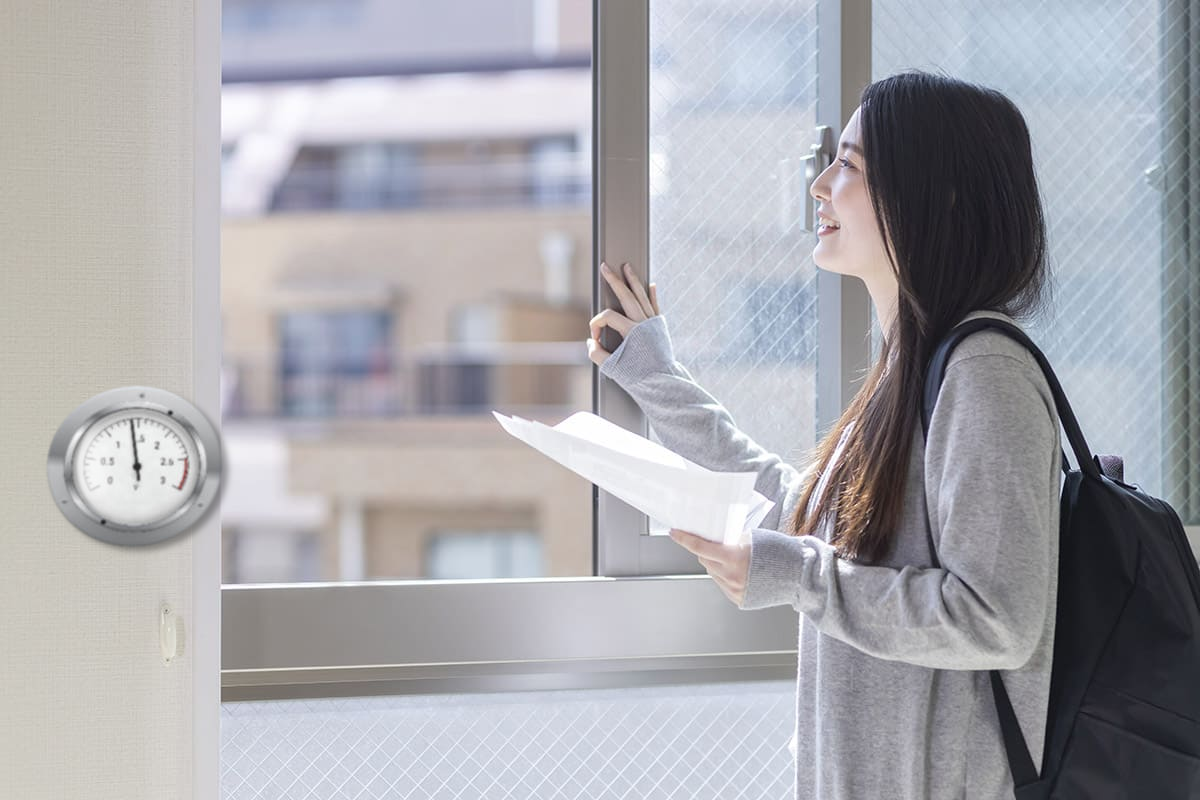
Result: 1.4 (V)
